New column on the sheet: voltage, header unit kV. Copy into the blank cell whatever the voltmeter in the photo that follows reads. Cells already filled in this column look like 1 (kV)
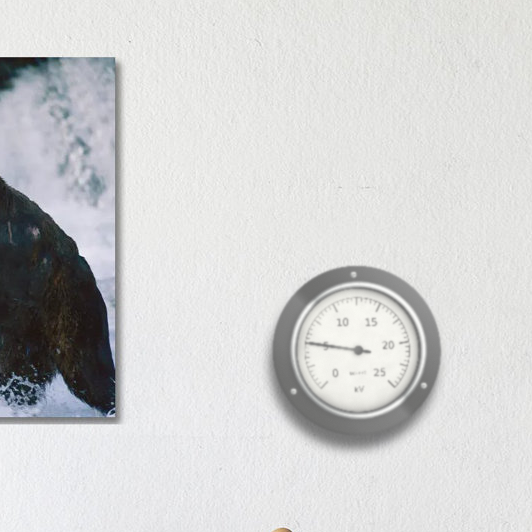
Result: 5 (kV)
